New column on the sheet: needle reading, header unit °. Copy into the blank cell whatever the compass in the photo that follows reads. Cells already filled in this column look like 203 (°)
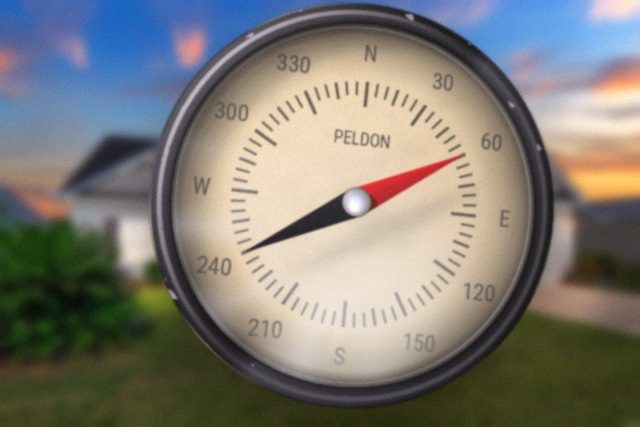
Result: 60 (°)
